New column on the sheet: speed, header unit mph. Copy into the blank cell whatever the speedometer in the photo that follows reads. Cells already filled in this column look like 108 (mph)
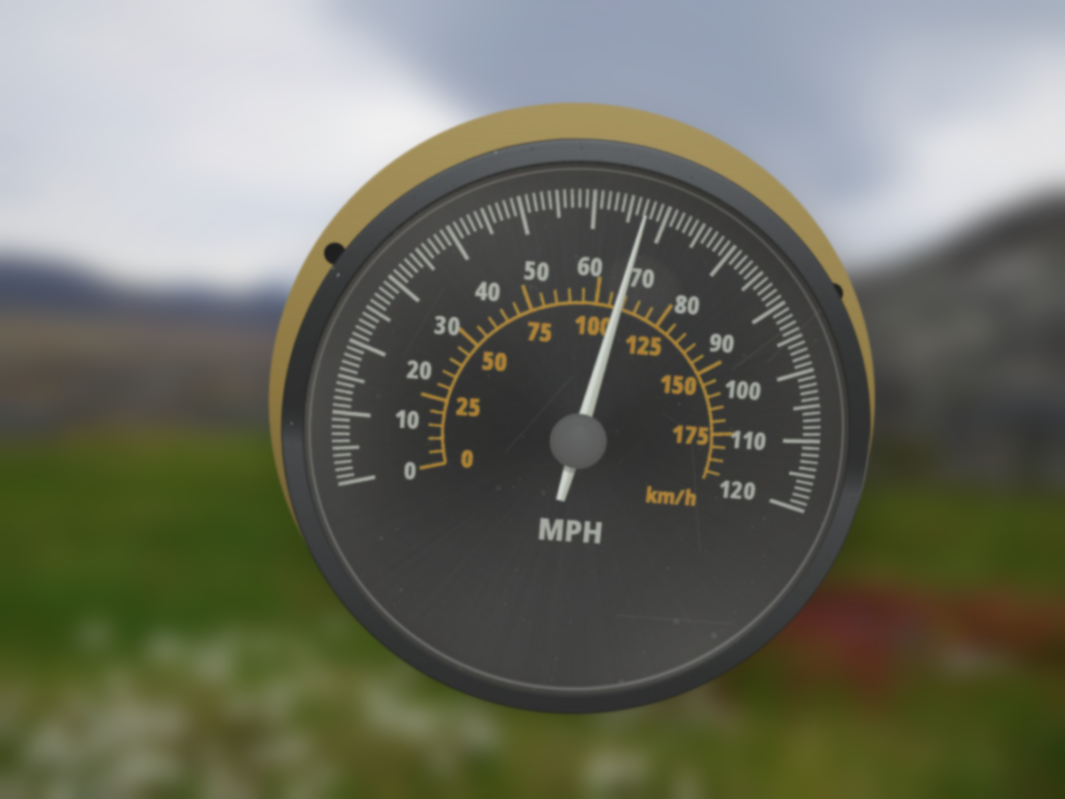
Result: 67 (mph)
